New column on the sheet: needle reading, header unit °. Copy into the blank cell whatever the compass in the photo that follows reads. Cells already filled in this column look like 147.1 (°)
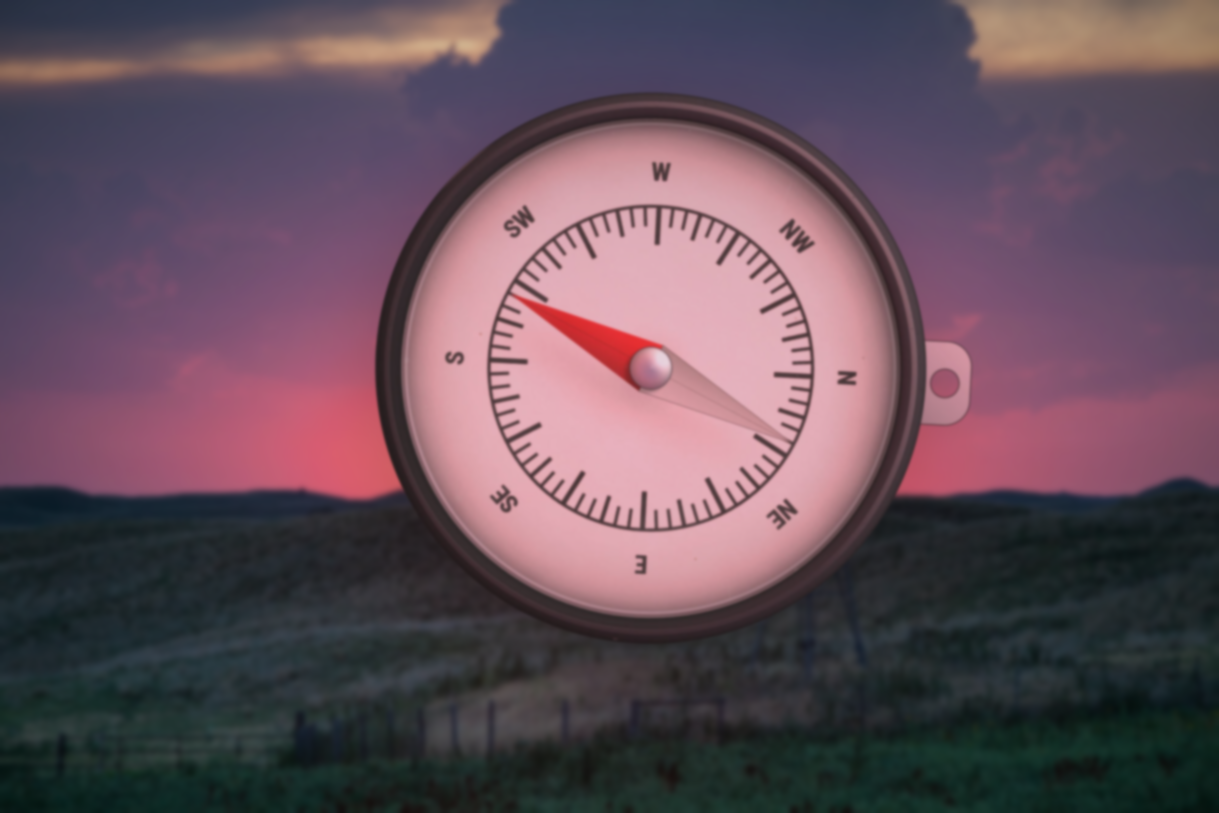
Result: 205 (°)
